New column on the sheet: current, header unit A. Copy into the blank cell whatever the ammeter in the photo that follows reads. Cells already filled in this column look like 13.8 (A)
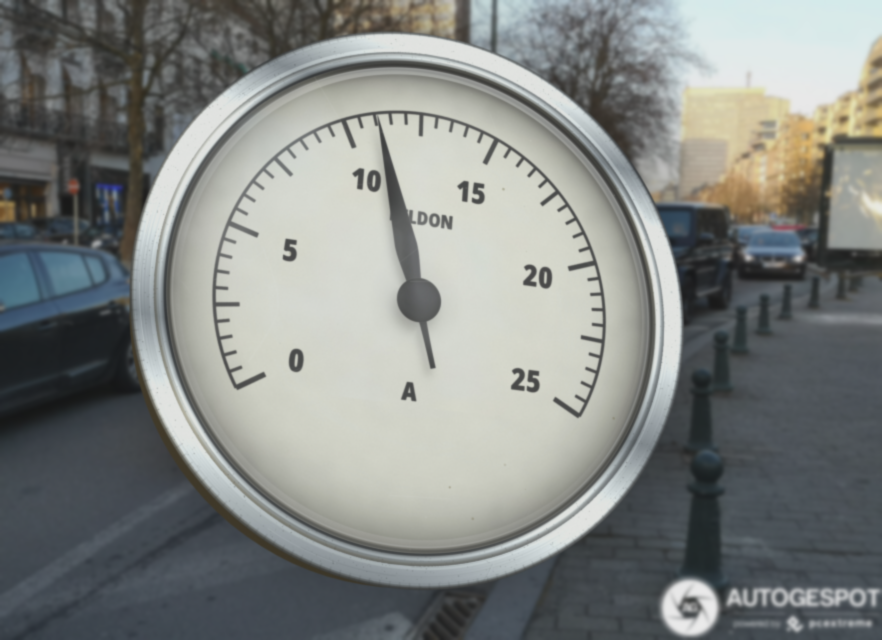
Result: 11 (A)
